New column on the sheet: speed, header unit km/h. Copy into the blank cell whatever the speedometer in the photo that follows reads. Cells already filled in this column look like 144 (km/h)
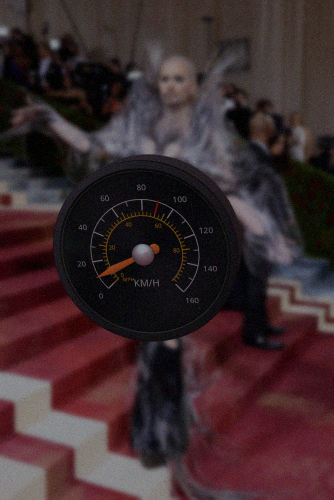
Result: 10 (km/h)
